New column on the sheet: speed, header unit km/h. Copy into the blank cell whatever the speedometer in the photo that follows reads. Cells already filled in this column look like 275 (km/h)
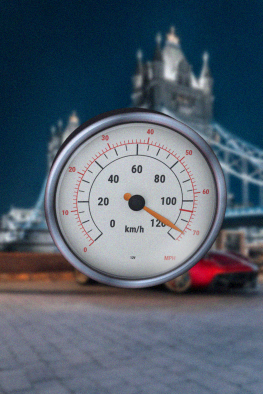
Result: 115 (km/h)
